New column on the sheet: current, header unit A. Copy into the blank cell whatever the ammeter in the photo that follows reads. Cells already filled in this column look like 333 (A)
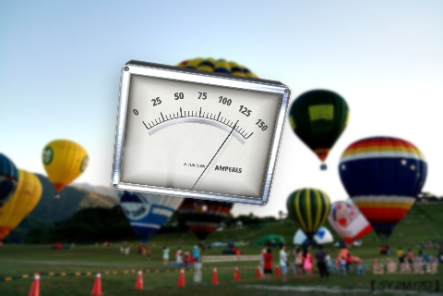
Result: 125 (A)
